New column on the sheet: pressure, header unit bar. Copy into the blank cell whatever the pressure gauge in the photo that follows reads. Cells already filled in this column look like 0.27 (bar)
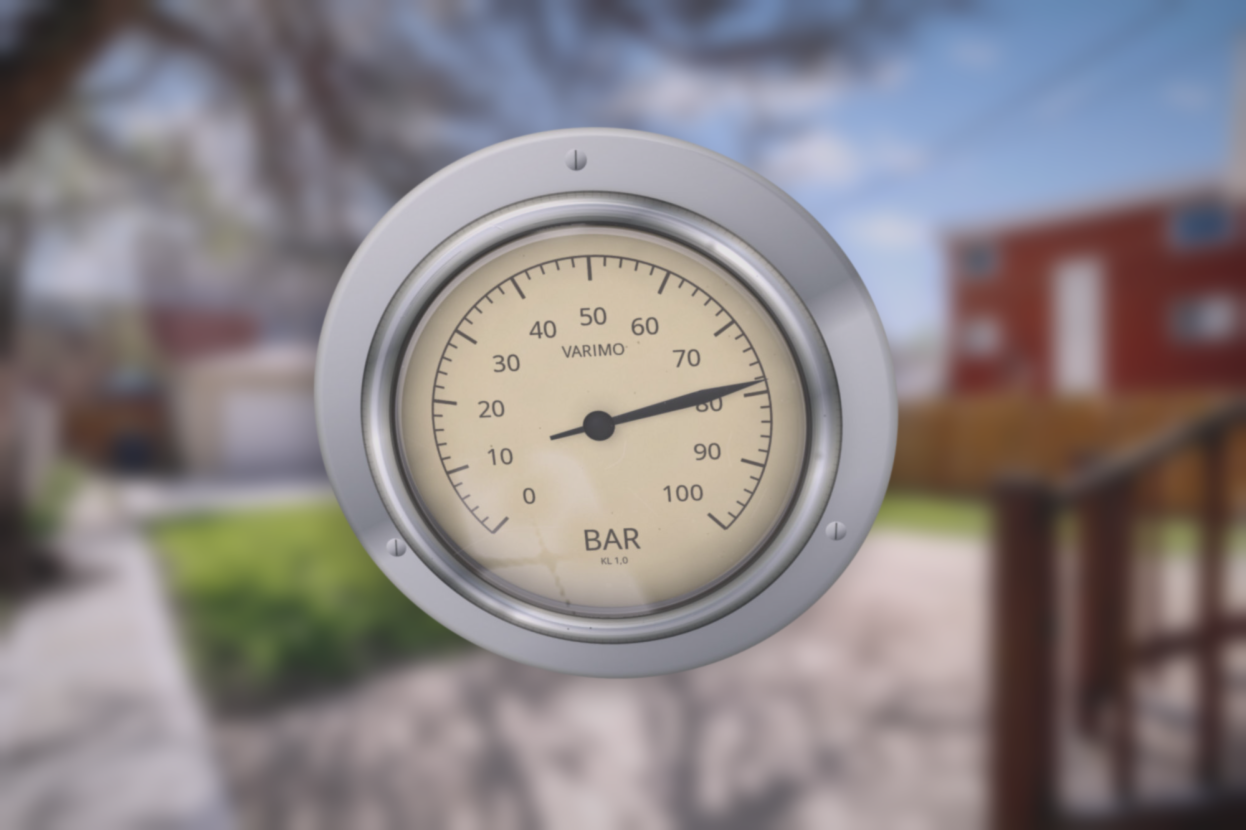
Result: 78 (bar)
